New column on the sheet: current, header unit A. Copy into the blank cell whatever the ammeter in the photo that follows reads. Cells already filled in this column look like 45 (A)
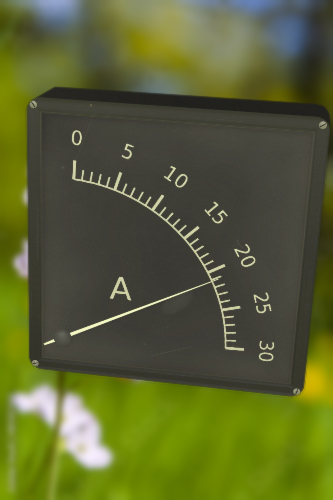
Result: 21 (A)
